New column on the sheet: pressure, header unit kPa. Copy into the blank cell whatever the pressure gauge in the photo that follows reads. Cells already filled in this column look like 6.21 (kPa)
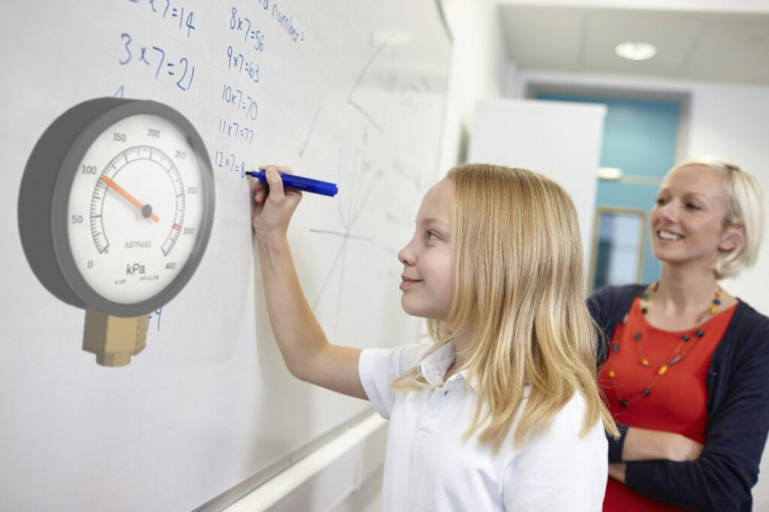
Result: 100 (kPa)
